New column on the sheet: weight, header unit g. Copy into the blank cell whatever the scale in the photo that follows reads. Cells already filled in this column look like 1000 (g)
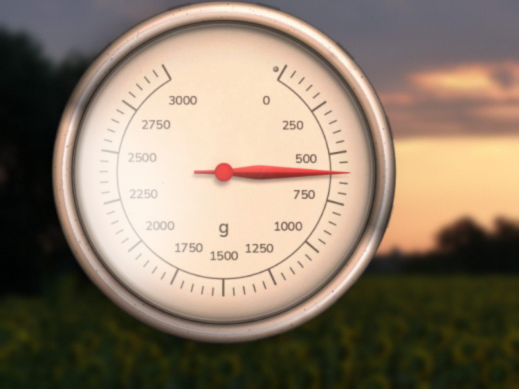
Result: 600 (g)
